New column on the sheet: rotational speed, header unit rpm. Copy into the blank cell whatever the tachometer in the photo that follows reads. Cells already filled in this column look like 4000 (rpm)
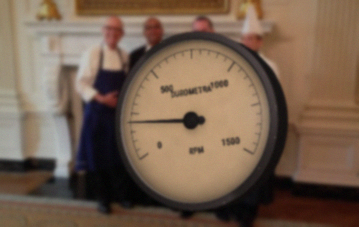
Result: 200 (rpm)
